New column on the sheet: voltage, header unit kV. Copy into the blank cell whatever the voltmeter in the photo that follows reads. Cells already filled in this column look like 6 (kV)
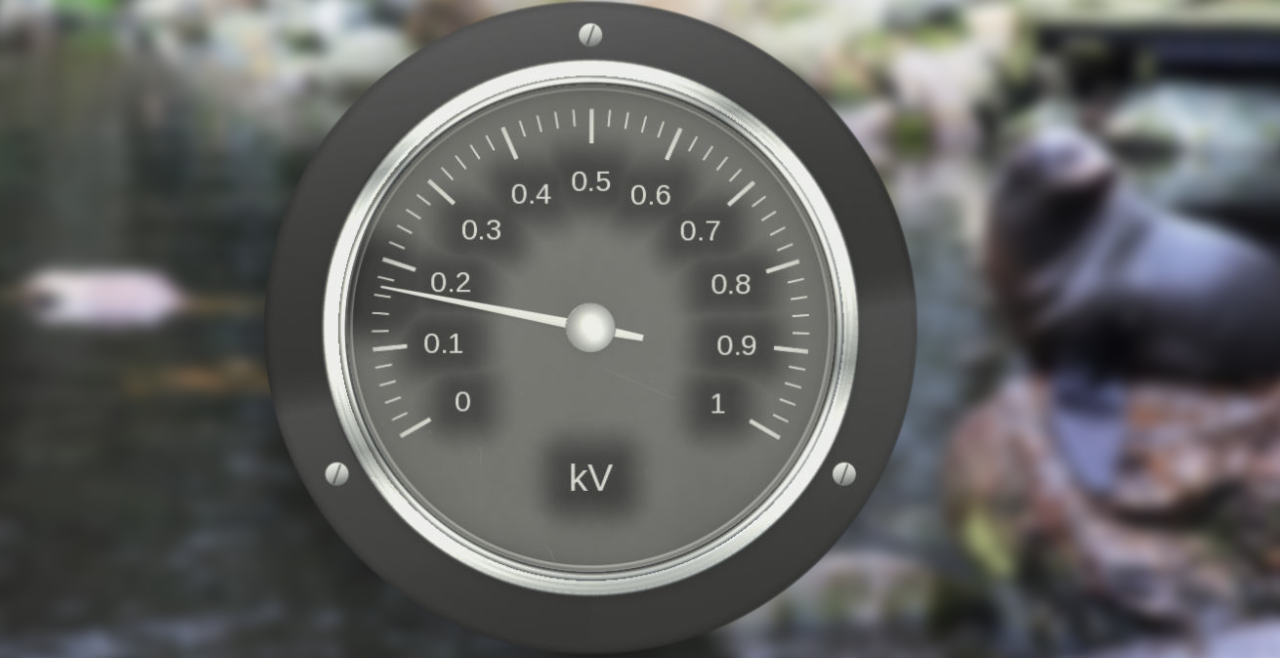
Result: 0.17 (kV)
